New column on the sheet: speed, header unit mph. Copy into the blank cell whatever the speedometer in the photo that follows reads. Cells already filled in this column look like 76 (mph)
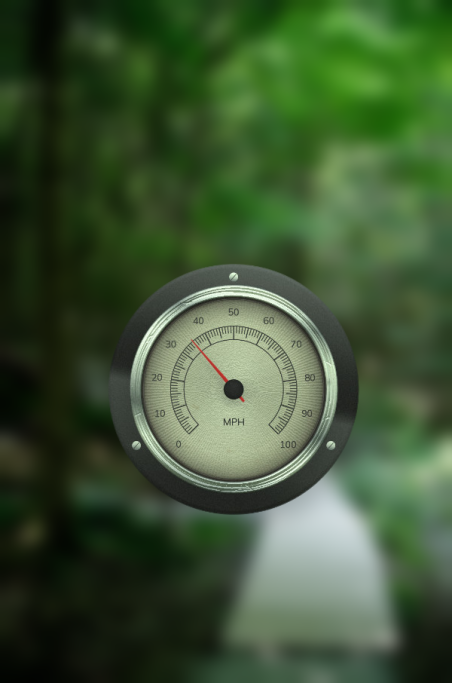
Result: 35 (mph)
